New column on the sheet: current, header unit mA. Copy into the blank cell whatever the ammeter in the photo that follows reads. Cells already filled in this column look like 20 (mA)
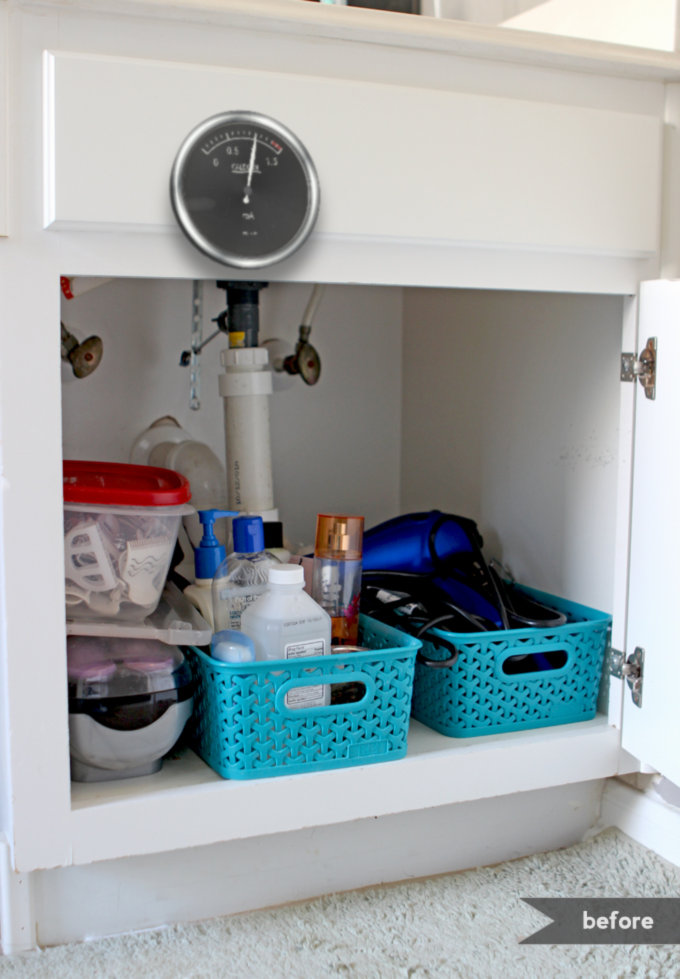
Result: 1 (mA)
